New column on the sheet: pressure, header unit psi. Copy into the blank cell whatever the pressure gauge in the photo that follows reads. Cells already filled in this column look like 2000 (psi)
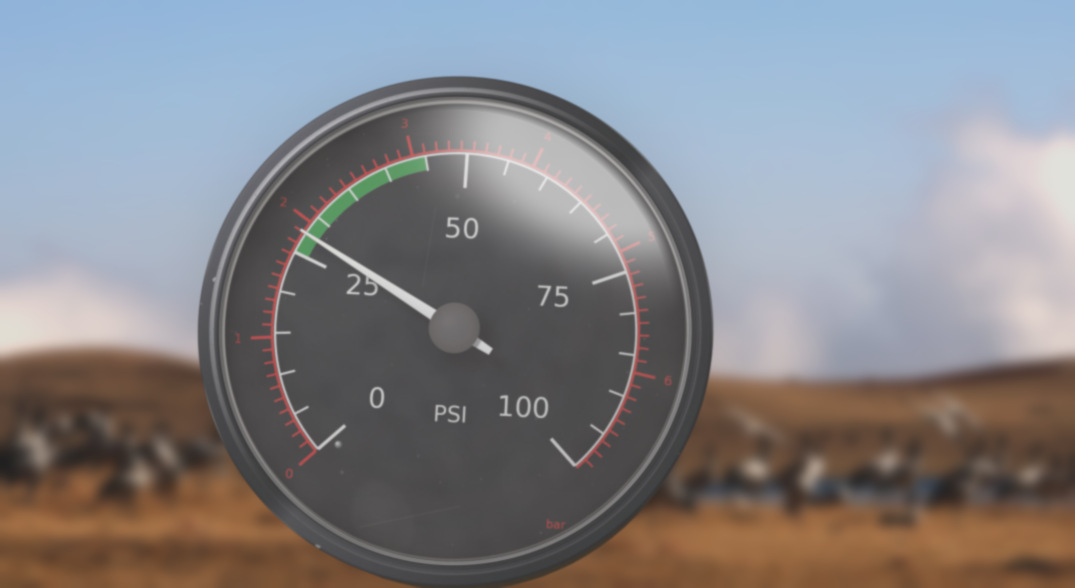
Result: 27.5 (psi)
